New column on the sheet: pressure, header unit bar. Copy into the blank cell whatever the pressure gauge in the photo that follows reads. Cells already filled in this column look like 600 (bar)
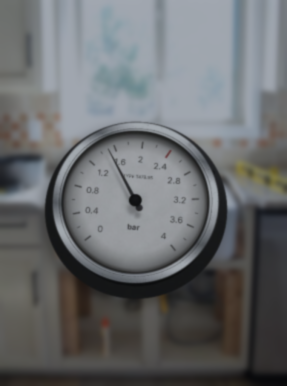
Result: 1.5 (bar)
